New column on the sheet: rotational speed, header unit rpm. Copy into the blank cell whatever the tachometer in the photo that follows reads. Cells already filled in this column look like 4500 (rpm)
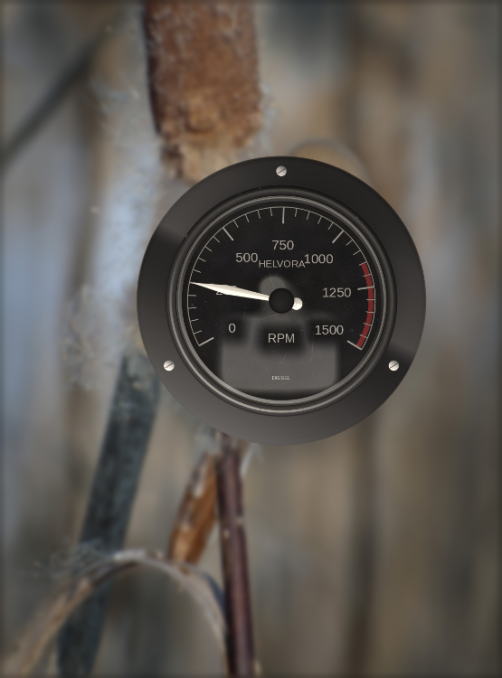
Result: 250 (rpm)
